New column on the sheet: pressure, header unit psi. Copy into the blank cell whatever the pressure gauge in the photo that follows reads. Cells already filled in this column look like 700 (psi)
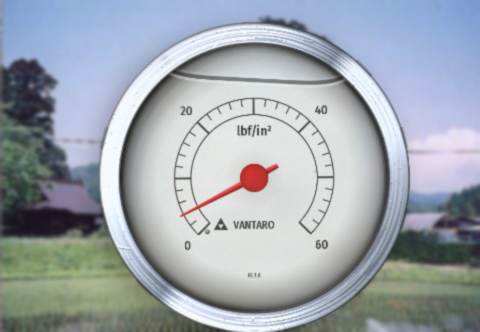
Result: 4 (psi)
